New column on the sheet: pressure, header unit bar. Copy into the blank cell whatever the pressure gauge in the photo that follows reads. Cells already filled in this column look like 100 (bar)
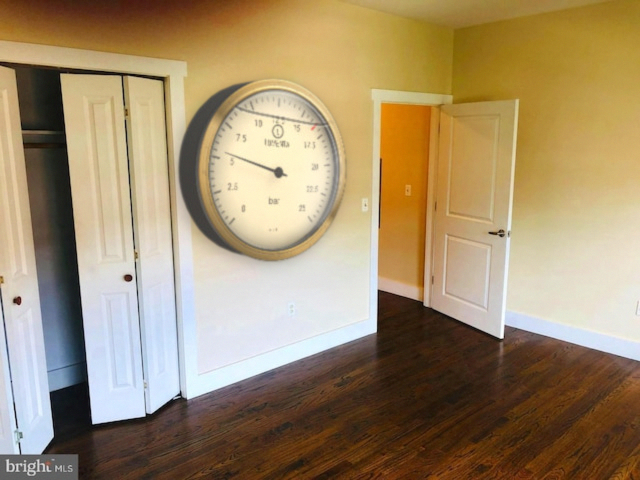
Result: 5.5 (bar)
